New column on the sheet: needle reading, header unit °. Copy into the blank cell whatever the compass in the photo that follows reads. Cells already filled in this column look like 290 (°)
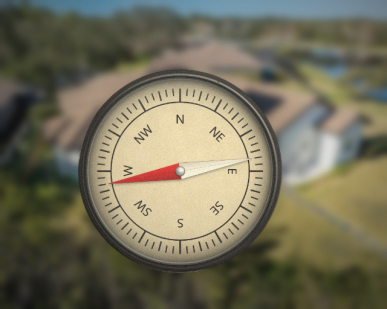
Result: 260 (°)
